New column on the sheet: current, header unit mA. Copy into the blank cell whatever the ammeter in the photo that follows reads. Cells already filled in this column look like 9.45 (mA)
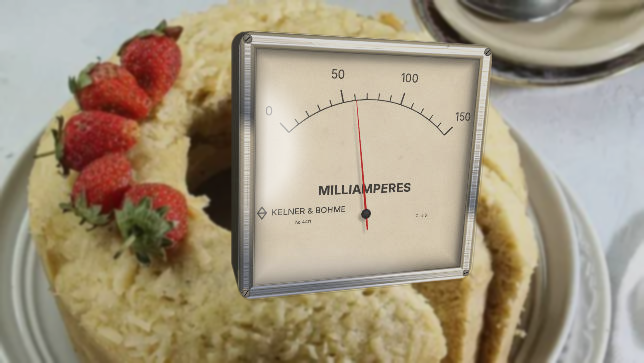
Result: 60 (mA)
